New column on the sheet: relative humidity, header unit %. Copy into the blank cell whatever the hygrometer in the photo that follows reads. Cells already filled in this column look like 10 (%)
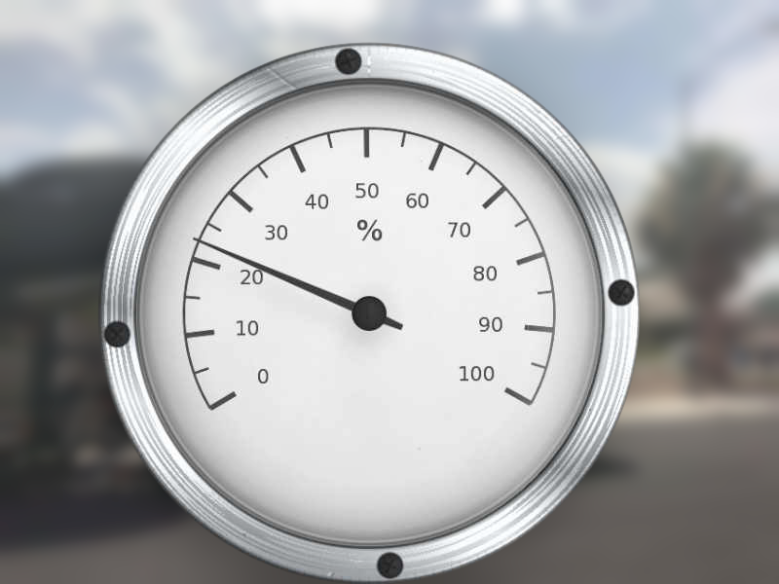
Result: 22.5 (%)
